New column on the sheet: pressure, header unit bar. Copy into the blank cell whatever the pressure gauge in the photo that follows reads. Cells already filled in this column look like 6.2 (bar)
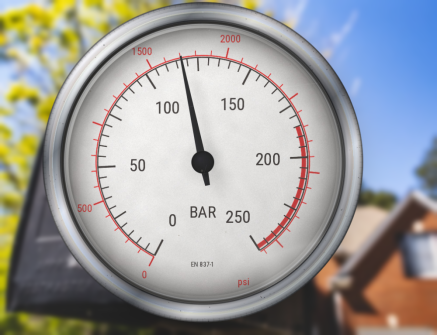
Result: 117.5 (bar)
